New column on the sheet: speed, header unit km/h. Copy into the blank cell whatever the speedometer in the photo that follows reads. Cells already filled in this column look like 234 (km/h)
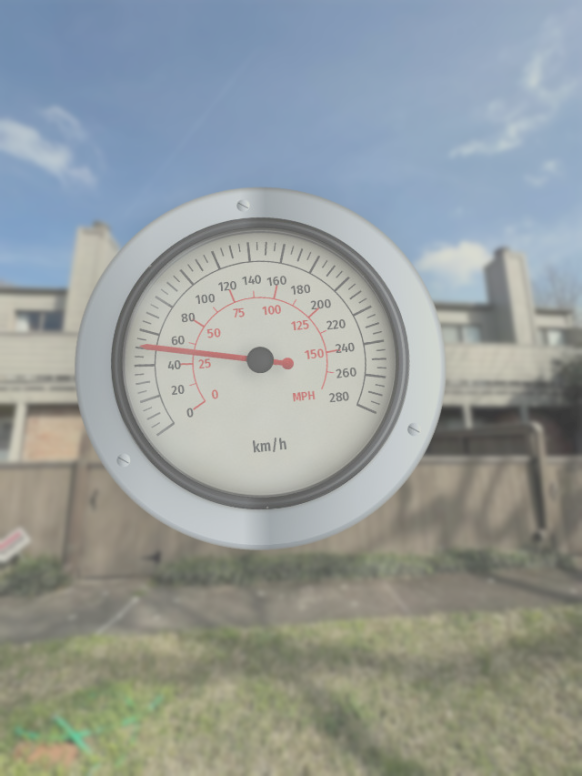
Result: 50 (km/h)
